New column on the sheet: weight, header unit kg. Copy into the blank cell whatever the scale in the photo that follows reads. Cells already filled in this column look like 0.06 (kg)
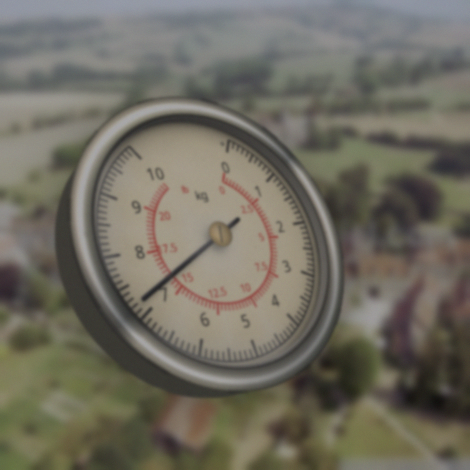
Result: 7.2 (kg)
